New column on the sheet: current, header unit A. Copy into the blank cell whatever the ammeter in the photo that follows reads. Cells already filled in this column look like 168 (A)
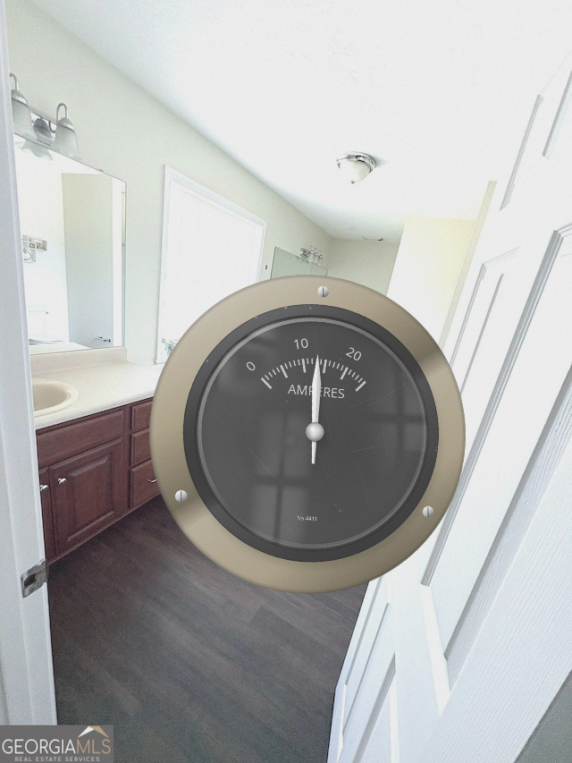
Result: 13 (A)
